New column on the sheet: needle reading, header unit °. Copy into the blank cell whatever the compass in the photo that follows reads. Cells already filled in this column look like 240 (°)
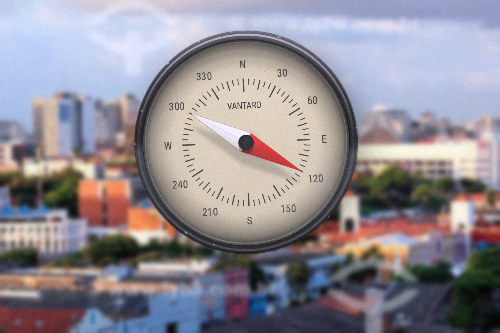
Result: 120 (°)
